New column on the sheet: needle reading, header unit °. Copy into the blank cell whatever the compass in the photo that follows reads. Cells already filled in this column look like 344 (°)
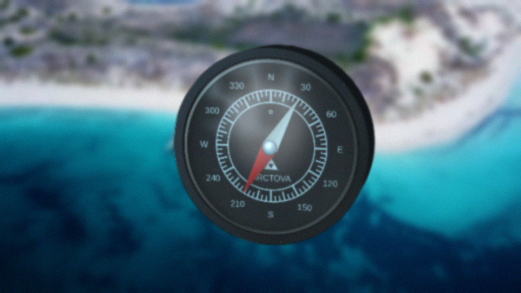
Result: 210 (°)
